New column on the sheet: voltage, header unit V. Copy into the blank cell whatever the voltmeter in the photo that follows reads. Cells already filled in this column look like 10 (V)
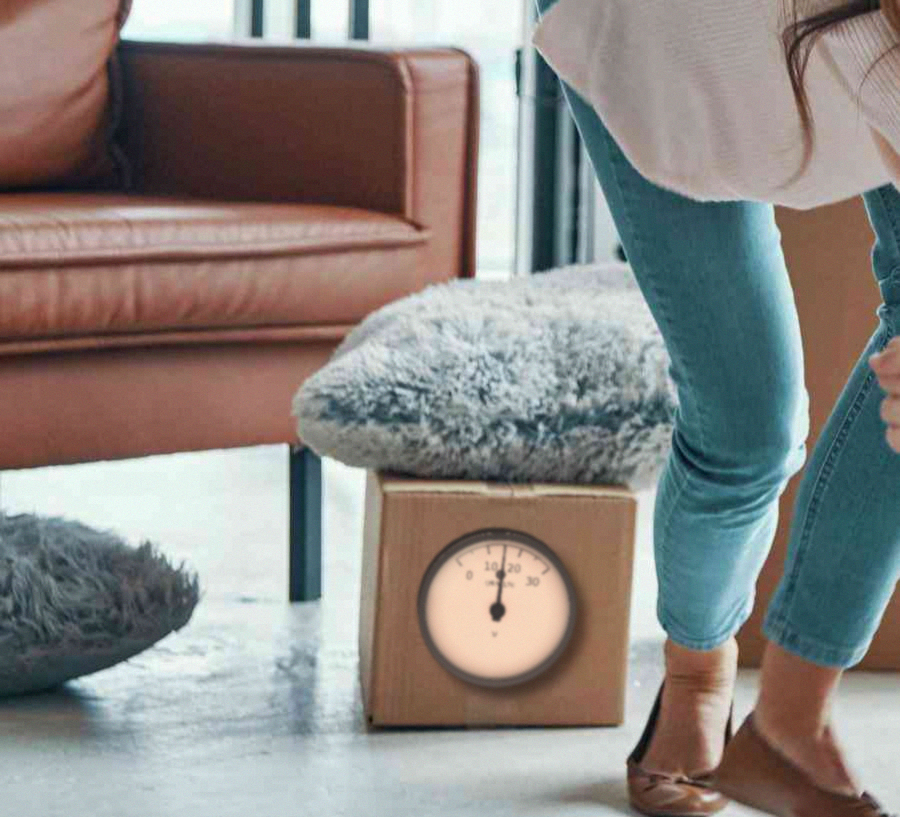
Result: 15 (V)
